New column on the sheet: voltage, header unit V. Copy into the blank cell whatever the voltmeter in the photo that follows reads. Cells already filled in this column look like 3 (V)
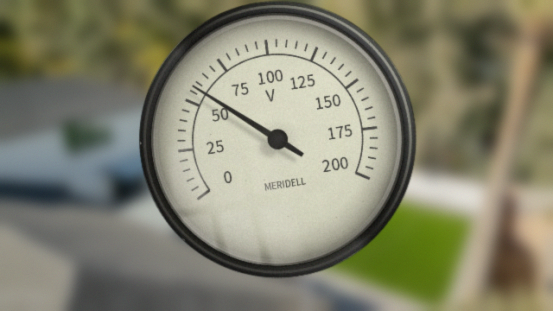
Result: 57.5 (V)
